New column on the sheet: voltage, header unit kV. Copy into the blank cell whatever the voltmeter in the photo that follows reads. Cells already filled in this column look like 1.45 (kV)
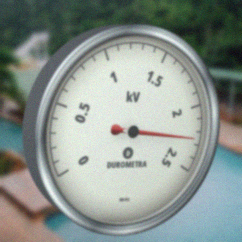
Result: 2.25 (kV)
